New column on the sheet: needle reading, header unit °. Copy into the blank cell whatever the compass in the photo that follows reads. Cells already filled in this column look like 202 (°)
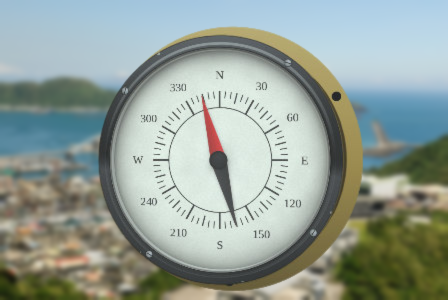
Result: 345 (°)
